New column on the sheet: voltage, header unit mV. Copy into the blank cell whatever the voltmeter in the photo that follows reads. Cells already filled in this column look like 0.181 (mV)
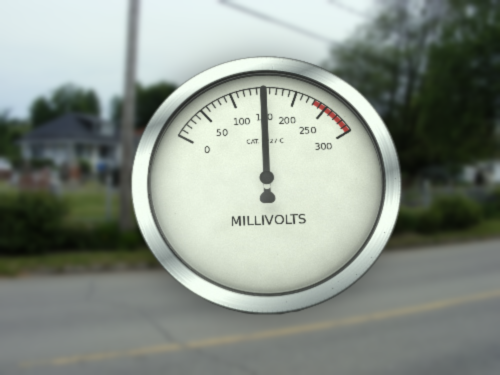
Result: 150 (mV)
